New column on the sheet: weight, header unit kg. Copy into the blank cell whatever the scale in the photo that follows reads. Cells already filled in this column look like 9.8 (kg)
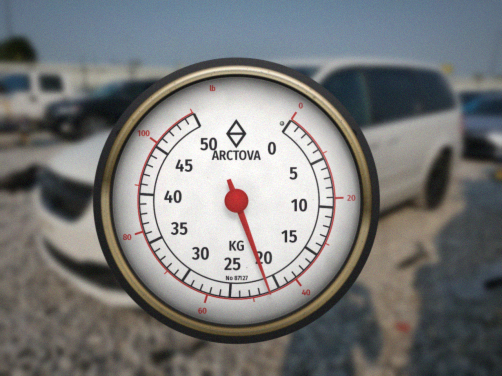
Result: 21 (kg)
